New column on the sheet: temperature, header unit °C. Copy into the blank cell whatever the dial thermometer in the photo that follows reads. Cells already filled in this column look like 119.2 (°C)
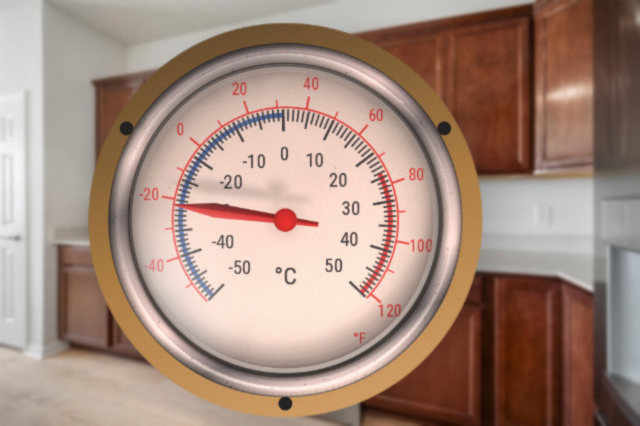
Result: -30 (°C)
